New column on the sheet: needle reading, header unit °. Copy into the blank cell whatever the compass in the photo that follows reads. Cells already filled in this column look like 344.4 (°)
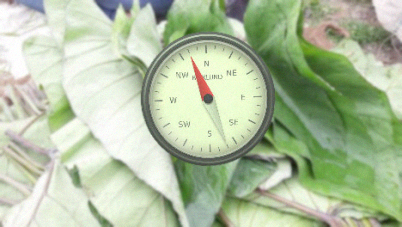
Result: 340 (°)
